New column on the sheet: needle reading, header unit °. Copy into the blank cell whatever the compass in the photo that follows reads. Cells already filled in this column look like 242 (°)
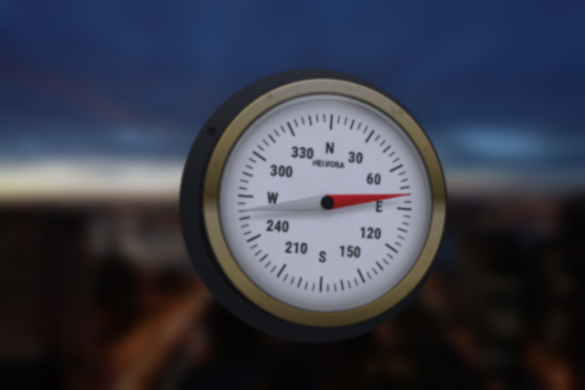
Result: 80 (°)
